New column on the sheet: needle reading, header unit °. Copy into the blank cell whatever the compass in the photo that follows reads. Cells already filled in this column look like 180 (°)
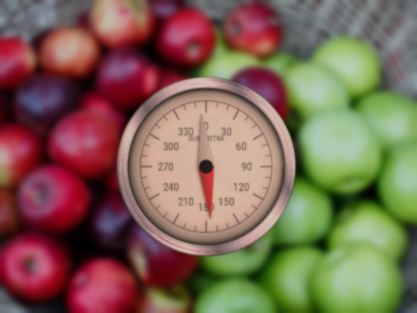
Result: 175 (°)
